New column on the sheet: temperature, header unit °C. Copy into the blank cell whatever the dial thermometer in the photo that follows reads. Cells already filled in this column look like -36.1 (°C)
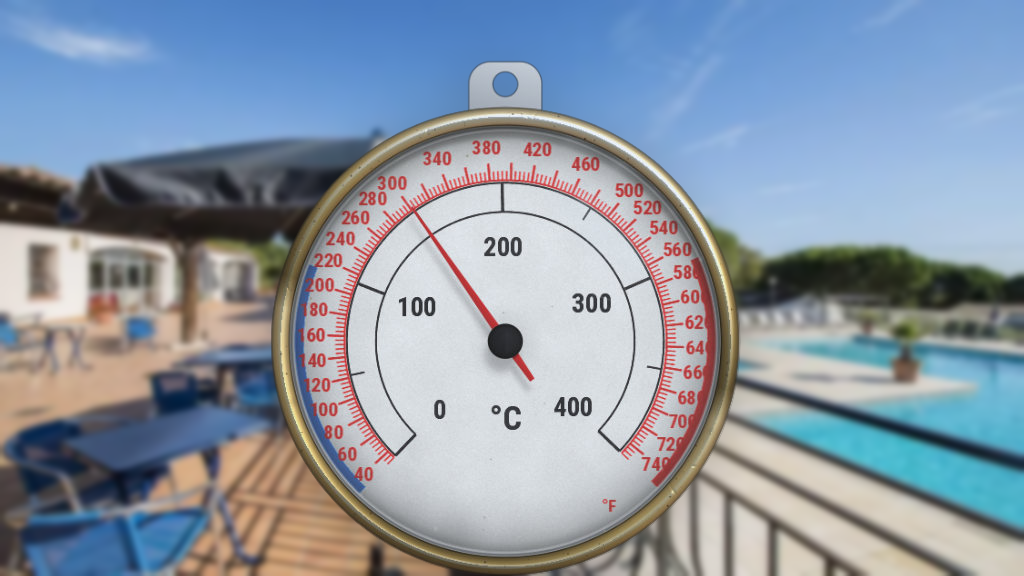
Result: 150 (°C)
